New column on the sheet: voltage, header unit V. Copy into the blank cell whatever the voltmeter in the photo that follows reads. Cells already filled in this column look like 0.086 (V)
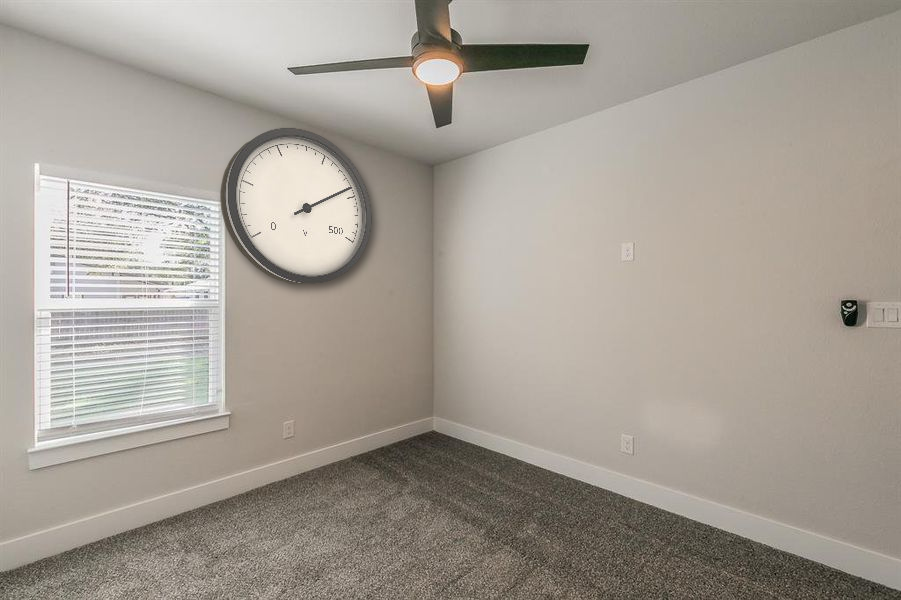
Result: 380 (V)
